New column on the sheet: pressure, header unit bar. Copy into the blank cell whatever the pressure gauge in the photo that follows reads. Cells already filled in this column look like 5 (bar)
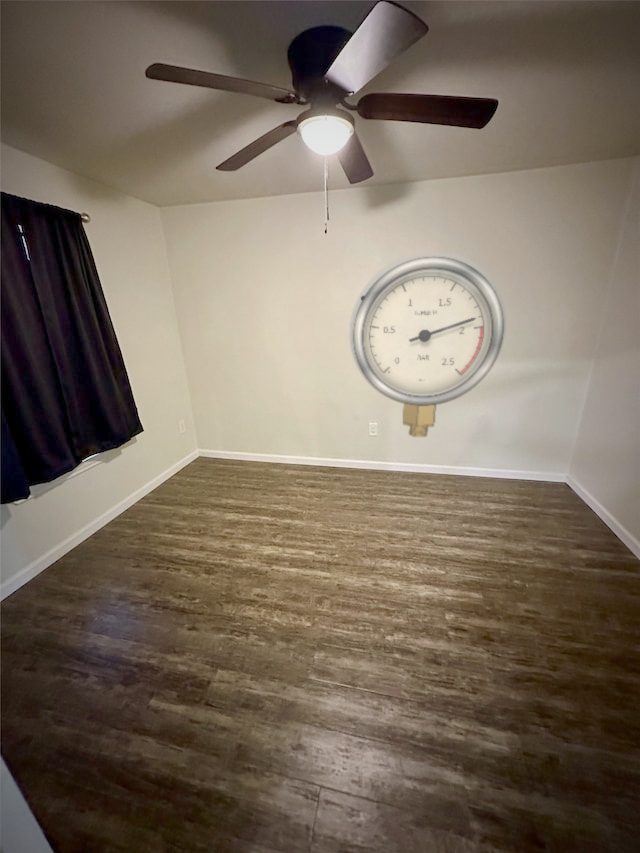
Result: 1.9 (bar)
